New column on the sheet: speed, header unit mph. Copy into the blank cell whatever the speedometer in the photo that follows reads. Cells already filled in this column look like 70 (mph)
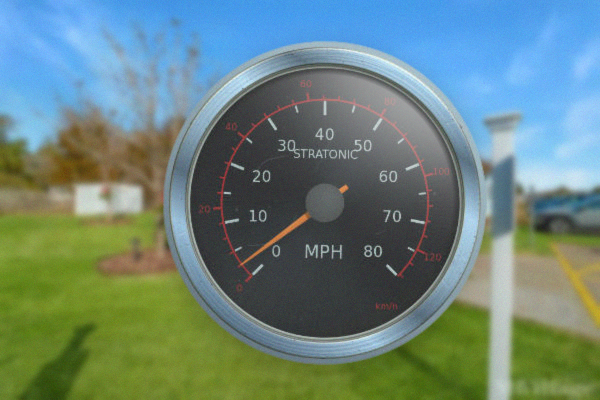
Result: 2.5 (mph)
